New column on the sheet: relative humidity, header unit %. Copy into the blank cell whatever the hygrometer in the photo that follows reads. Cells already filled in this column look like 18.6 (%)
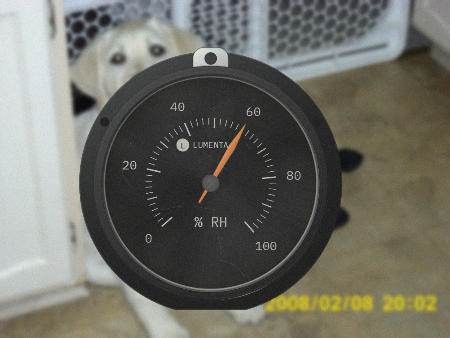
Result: 60 (%)
